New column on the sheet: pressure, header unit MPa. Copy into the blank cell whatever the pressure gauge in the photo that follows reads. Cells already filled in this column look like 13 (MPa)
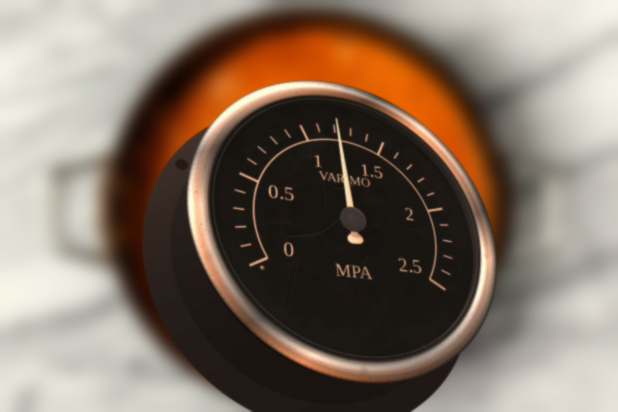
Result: 1.2 (MPa)
